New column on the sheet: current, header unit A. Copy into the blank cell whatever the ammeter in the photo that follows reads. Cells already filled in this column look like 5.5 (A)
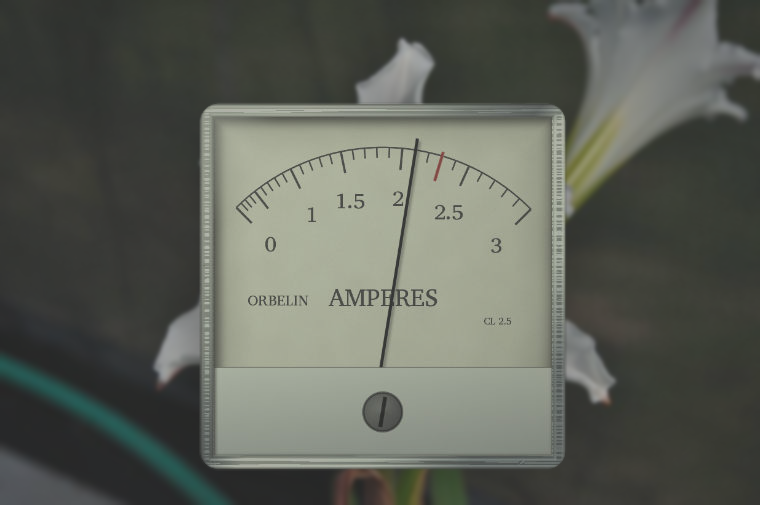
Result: 2.1 (A)
